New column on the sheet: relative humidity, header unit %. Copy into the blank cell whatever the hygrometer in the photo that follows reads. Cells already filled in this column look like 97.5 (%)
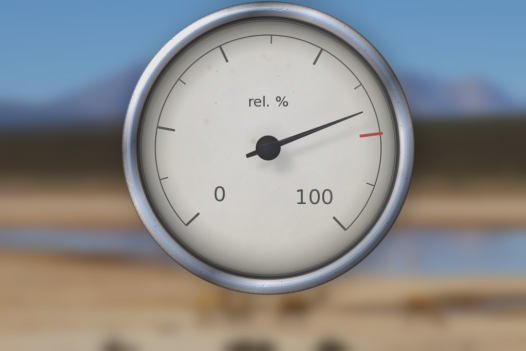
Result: 75 (%)
